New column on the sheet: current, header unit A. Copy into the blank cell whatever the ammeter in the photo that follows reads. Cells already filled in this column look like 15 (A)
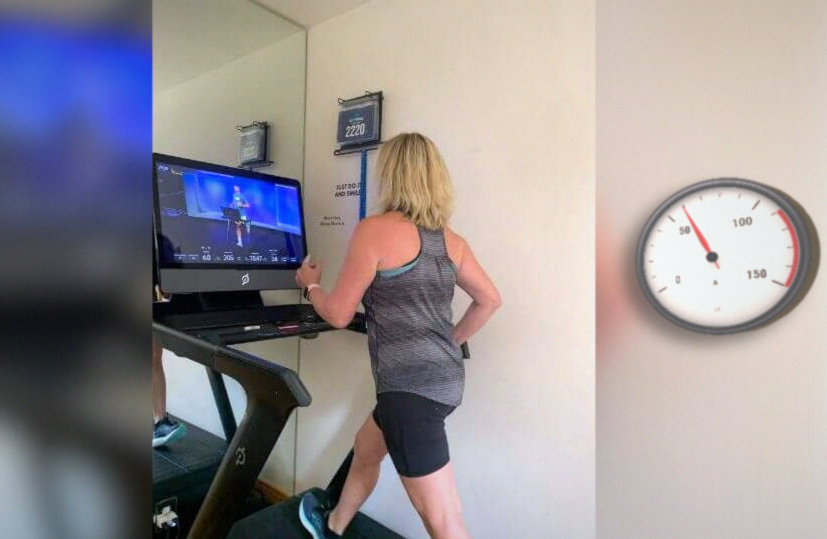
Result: 60 (A)
